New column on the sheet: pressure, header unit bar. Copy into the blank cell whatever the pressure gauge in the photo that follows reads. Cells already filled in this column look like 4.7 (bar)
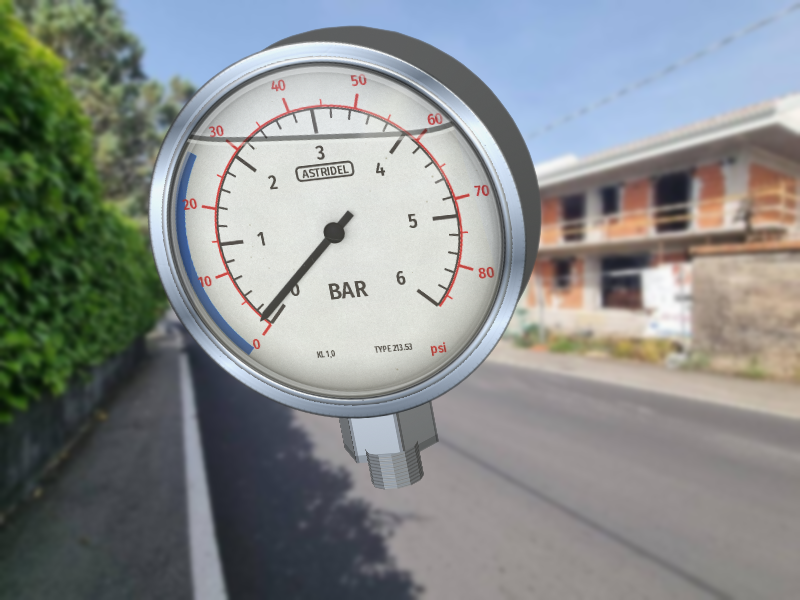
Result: 0.1 (bar)
